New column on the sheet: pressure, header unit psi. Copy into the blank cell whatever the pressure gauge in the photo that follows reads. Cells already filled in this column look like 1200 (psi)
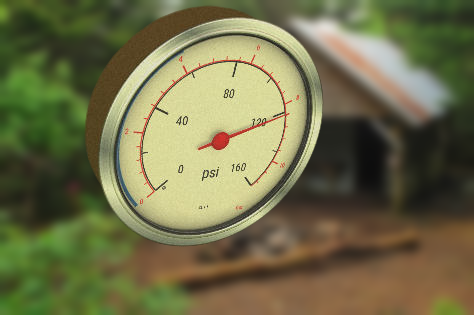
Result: 120 (psi)
